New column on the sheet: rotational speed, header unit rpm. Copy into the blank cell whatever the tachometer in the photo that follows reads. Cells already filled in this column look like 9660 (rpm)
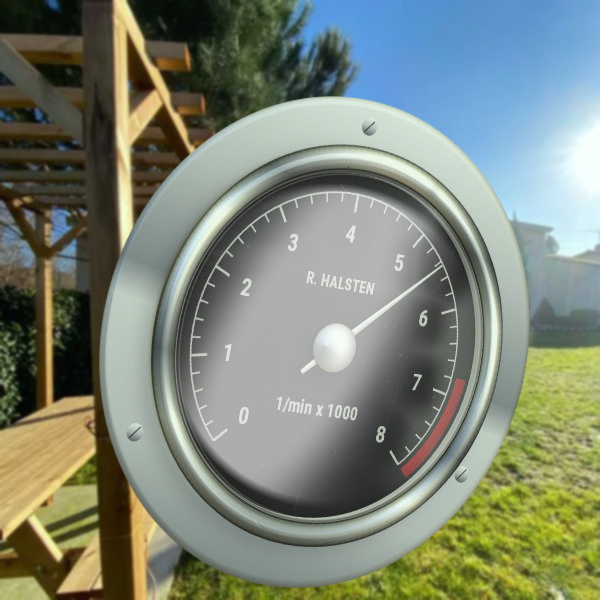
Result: 5400 (rpm)
